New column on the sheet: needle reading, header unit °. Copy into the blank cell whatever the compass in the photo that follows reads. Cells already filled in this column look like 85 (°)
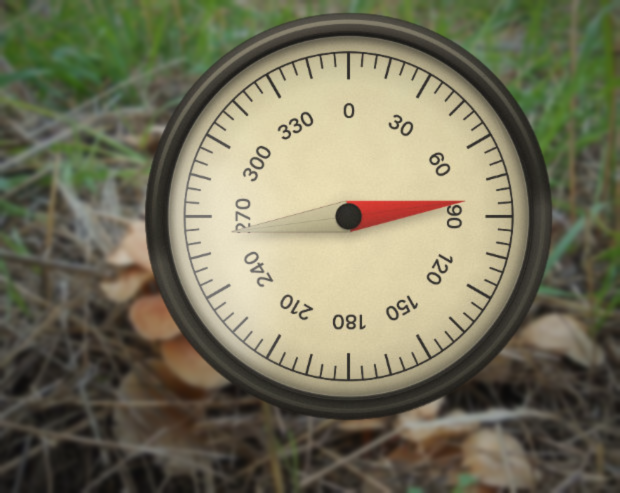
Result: 82.5 (°)
